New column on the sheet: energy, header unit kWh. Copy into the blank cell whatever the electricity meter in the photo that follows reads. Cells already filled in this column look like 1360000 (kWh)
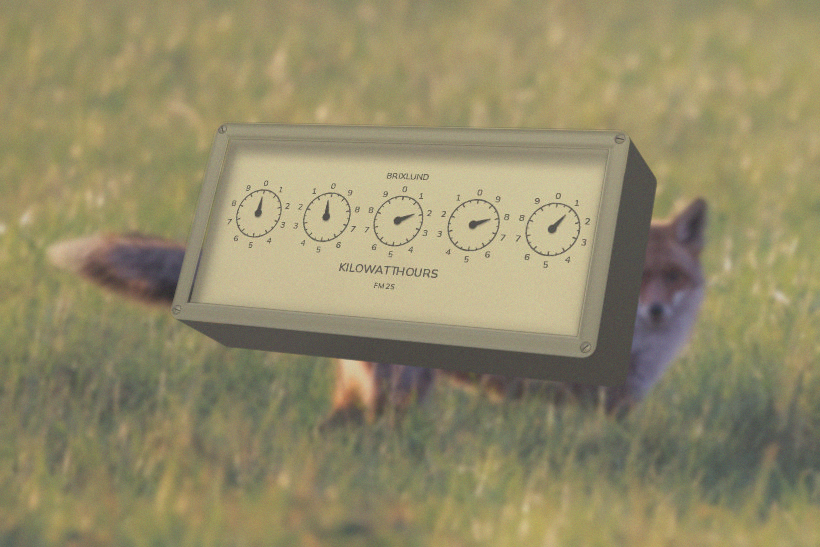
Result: 181 (kWh)
